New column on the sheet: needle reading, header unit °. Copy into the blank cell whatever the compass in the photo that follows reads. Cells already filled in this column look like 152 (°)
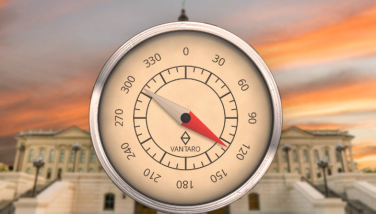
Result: 125 (°)
